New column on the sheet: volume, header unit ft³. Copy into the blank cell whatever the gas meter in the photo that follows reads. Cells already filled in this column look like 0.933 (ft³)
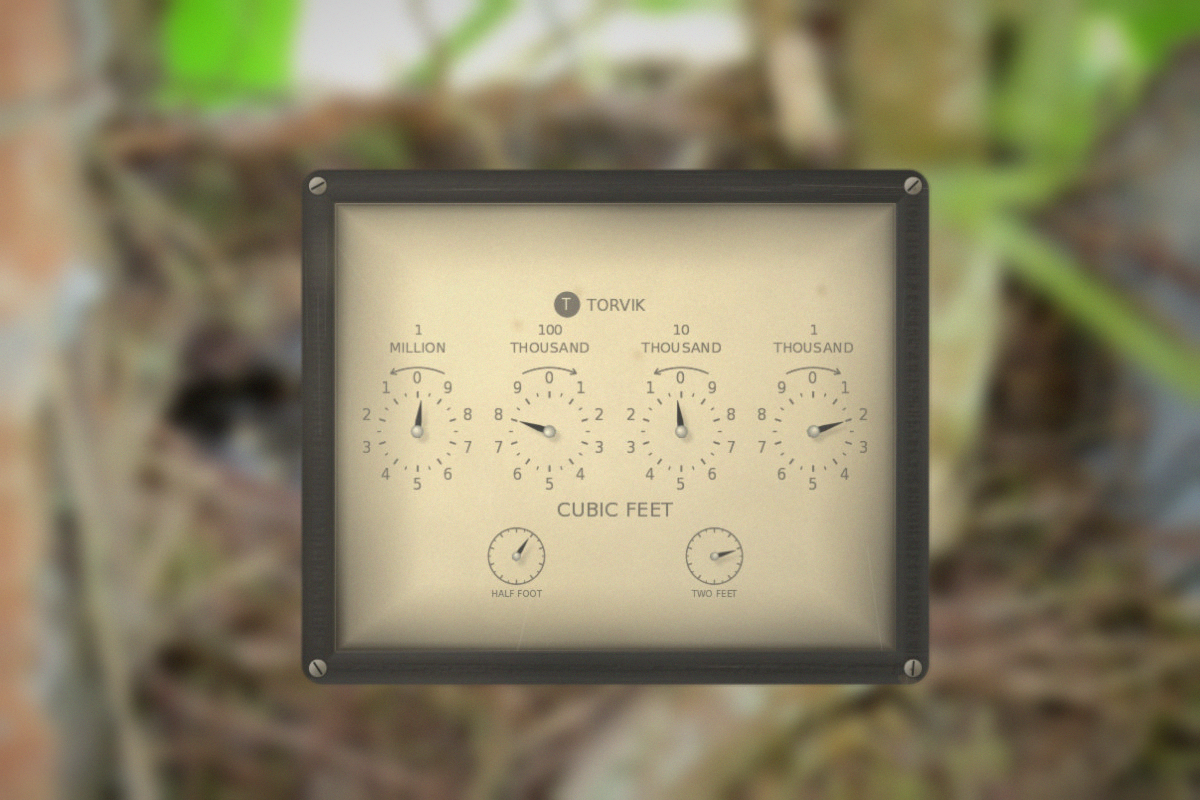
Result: 980200 (ft³)
